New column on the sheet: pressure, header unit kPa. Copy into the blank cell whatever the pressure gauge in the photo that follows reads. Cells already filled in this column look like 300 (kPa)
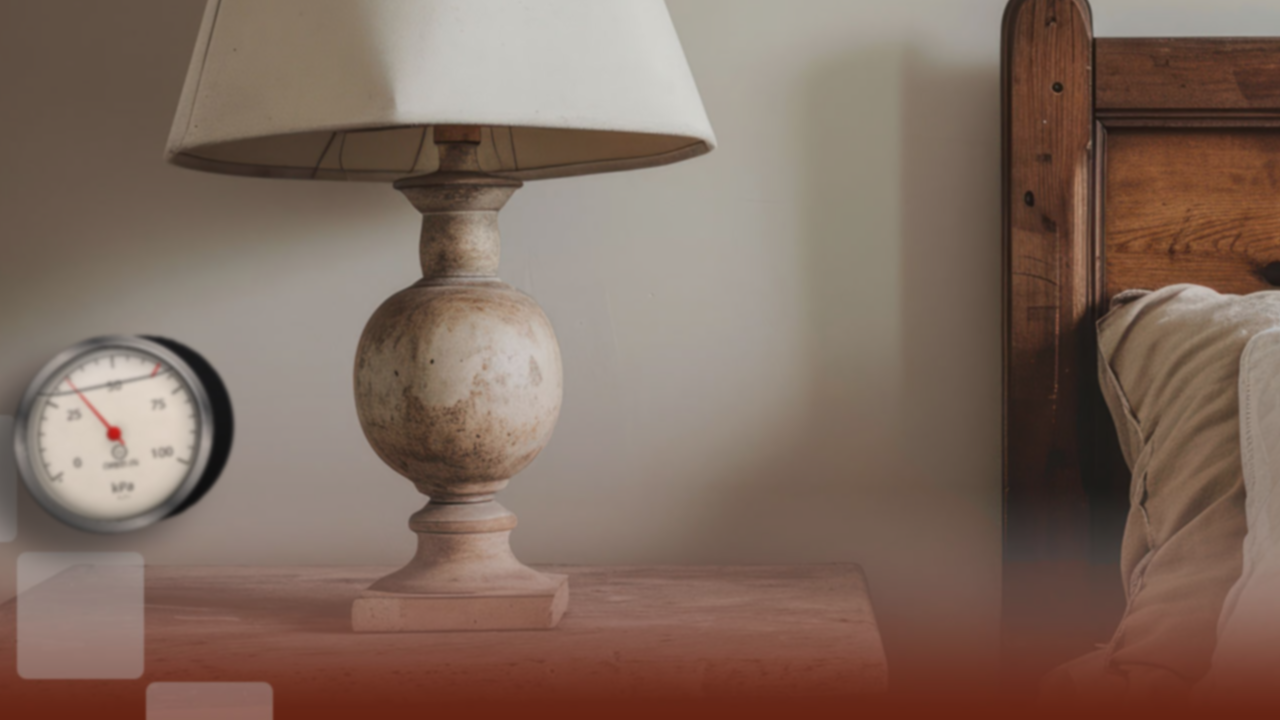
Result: 35 (kPa)
